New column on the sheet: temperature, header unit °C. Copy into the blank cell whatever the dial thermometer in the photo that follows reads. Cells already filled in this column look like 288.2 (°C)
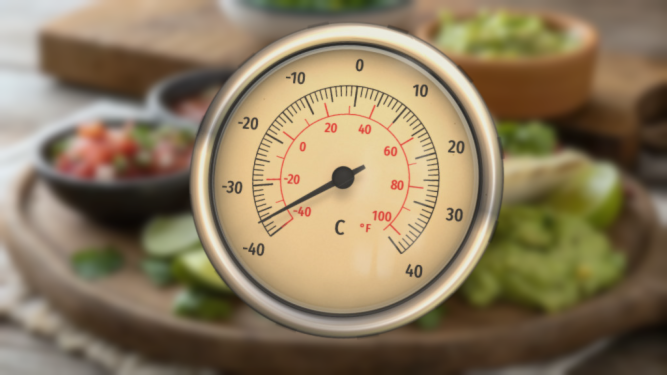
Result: -37 (°C)
